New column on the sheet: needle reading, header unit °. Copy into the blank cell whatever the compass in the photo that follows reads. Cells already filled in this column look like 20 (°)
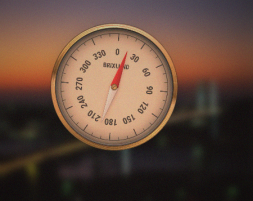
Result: 15 (°)
